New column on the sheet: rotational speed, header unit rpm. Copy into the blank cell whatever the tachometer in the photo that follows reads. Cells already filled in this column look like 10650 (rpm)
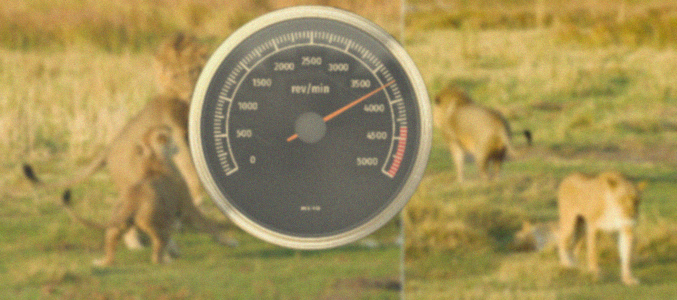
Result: 3750 (rpm)
